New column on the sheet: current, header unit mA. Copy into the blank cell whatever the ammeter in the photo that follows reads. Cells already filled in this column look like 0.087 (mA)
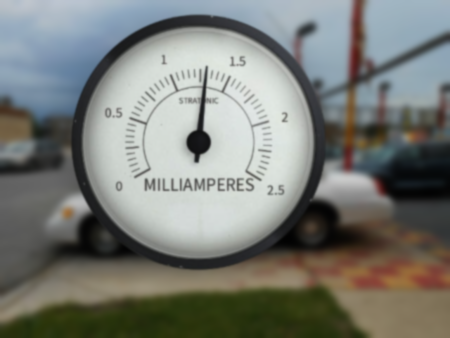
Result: 1.3 (mA)
